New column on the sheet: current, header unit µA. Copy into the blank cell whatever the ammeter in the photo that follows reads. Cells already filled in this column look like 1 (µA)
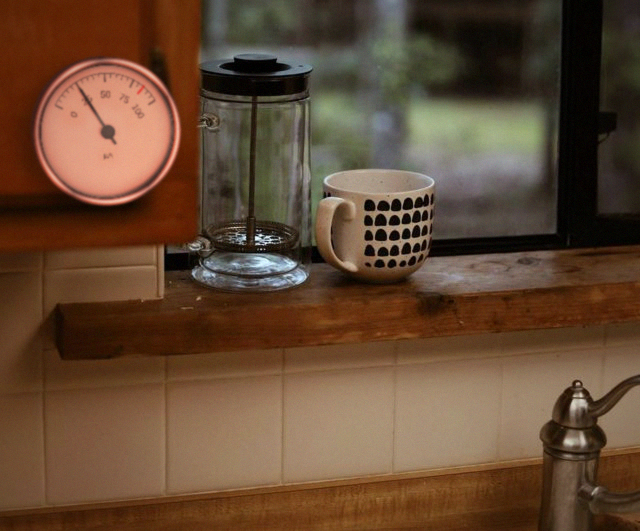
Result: 25 (µA)
